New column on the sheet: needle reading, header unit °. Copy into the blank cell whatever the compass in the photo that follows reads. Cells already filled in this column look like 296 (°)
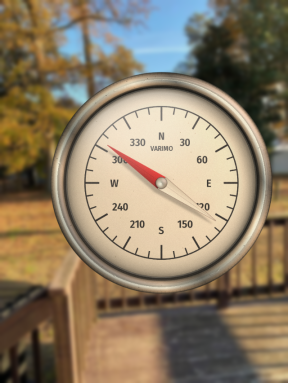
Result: 305 (°)
